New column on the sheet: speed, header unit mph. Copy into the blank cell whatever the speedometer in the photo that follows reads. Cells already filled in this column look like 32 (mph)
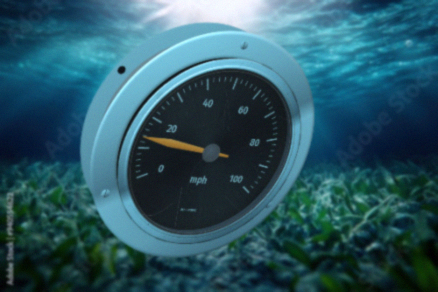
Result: 14 (mph)
